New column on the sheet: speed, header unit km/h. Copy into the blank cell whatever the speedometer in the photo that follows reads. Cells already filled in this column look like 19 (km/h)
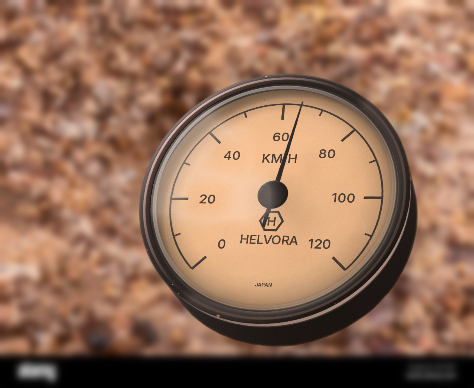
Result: 65 (km/h)
